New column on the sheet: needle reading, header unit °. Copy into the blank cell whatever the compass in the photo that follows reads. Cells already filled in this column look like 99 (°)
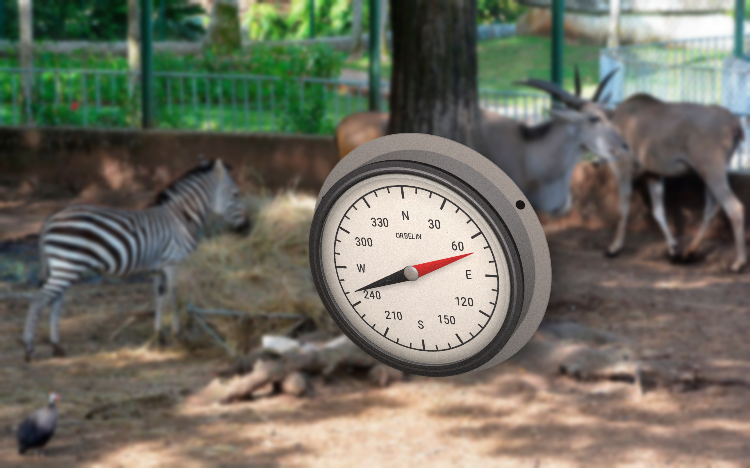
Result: 70 (°)
